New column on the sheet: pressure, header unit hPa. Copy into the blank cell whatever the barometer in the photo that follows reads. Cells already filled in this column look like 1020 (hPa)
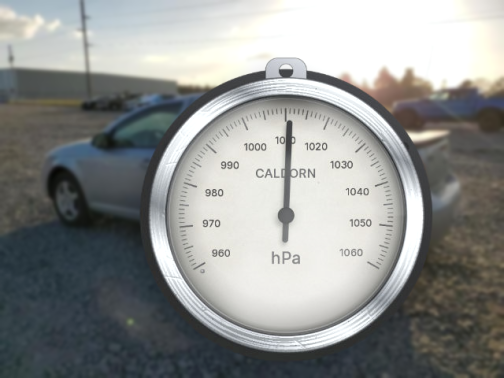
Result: 1011 (hPa)
